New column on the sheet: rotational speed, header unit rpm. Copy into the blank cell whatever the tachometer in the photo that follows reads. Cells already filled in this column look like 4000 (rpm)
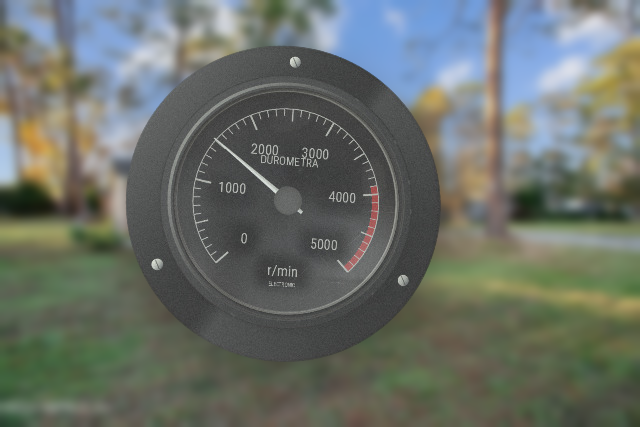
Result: 1500 (rpm)
